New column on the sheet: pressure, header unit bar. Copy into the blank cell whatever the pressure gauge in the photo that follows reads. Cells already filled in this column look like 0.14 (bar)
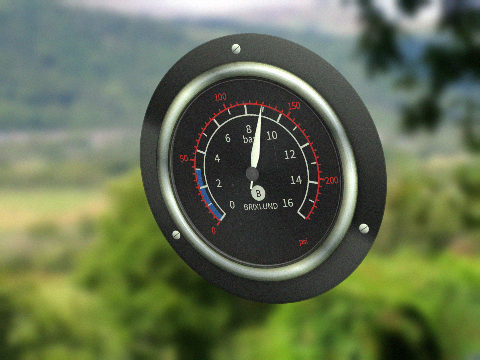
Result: 9 (bar)
